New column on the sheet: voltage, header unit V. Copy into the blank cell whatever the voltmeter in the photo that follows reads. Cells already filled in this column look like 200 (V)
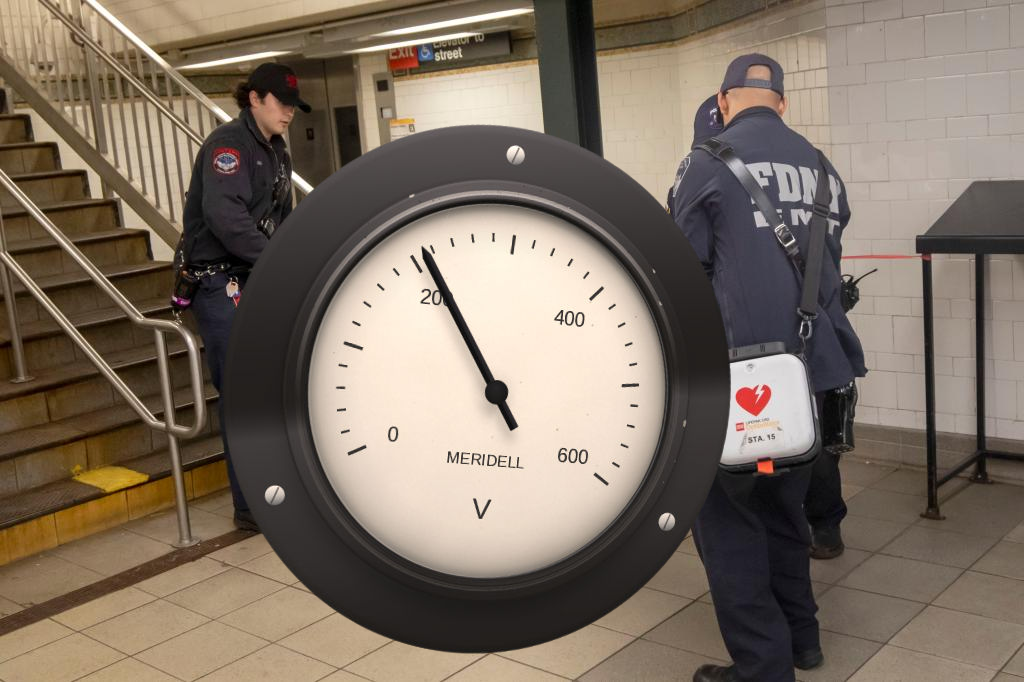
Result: 210 (V)
